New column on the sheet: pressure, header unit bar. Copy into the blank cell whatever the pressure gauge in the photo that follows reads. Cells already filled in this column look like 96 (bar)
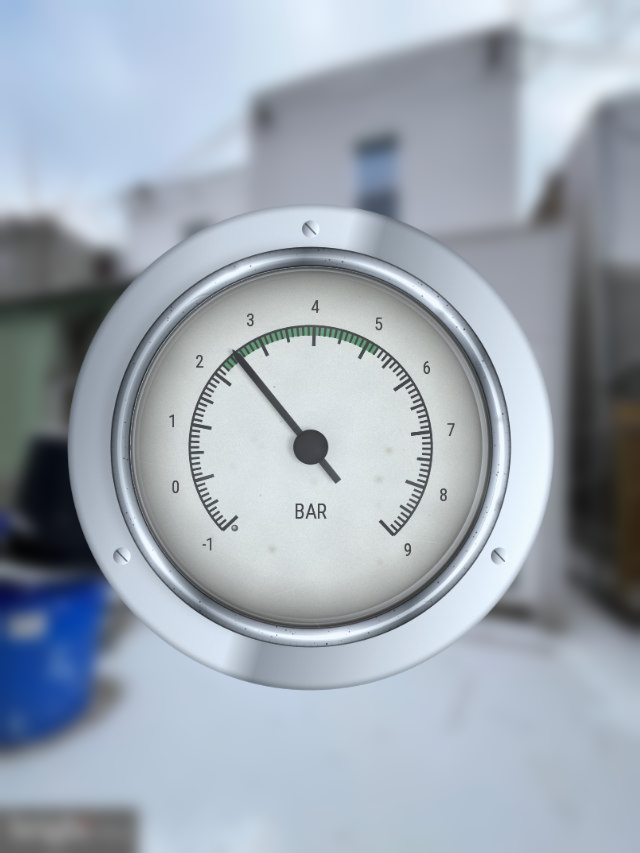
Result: 2.5 (bar)
